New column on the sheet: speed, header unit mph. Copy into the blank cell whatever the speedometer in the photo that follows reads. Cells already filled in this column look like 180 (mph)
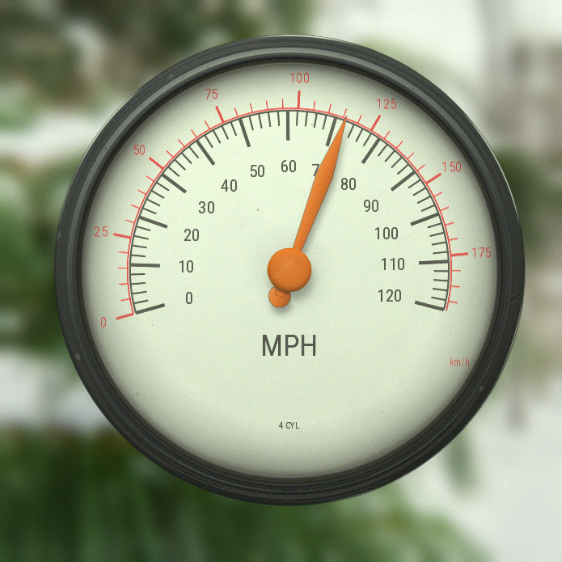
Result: 72 (mph)
